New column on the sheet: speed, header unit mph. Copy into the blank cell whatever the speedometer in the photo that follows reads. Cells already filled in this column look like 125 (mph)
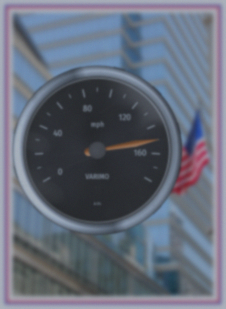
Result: 150 (mph)
